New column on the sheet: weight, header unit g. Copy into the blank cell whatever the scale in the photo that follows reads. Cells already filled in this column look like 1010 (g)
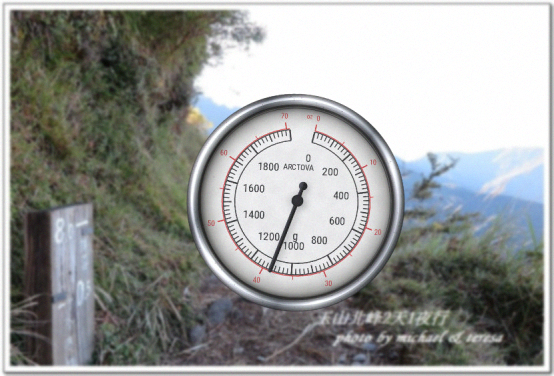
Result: 1100 (g)
